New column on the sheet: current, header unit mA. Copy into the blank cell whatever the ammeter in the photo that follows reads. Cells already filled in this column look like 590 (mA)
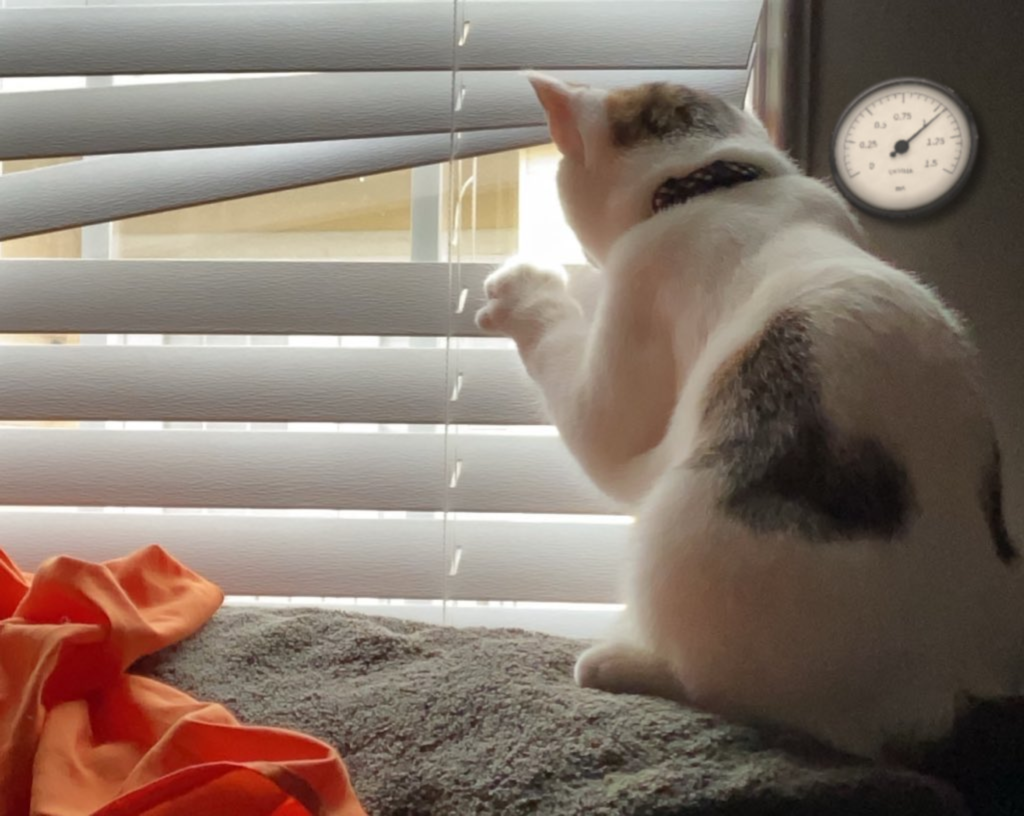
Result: 1.05 (mA)
